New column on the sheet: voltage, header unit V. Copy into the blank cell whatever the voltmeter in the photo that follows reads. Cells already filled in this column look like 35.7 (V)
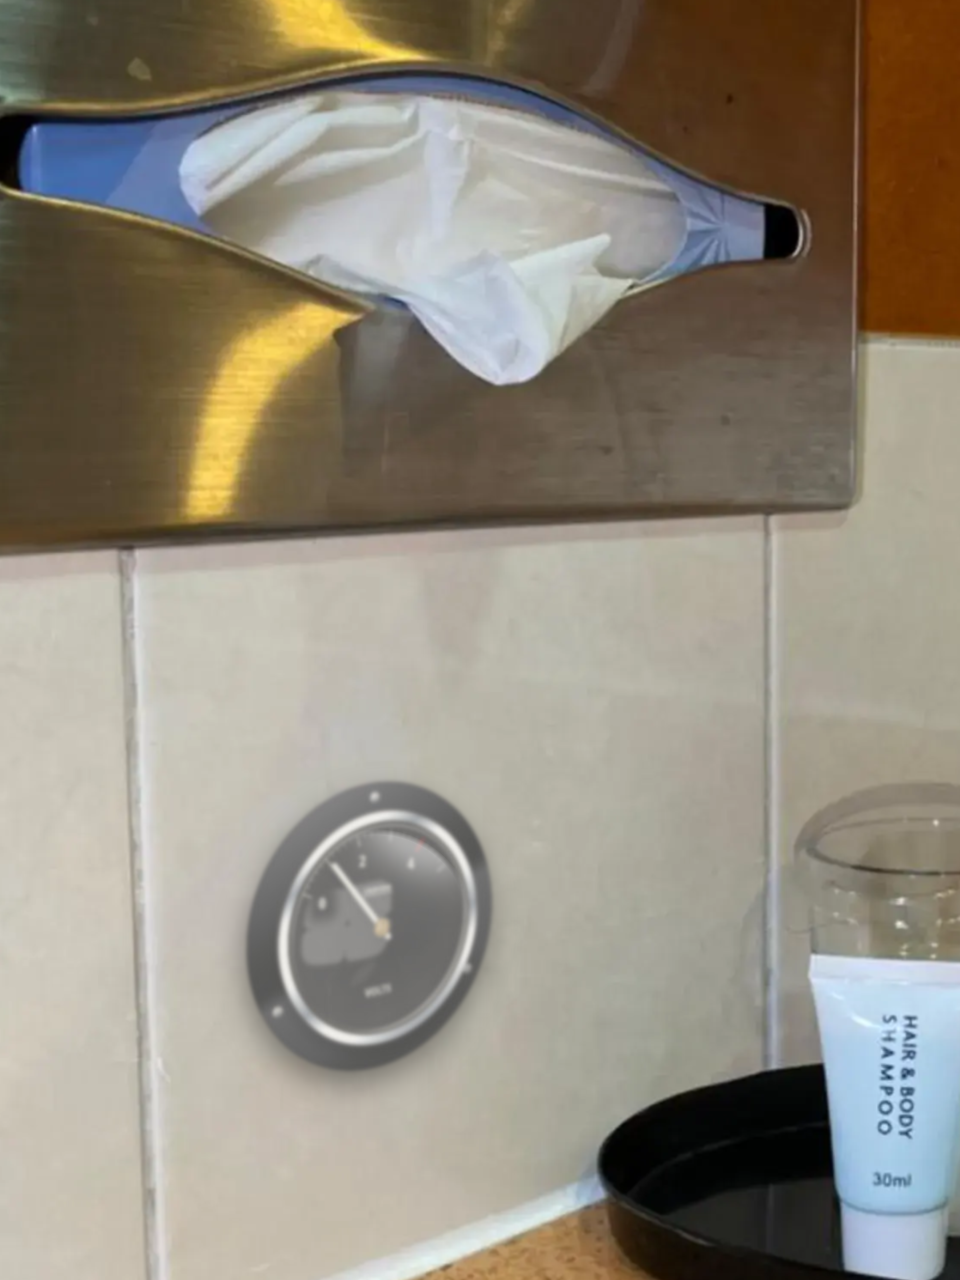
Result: 1 (V)
